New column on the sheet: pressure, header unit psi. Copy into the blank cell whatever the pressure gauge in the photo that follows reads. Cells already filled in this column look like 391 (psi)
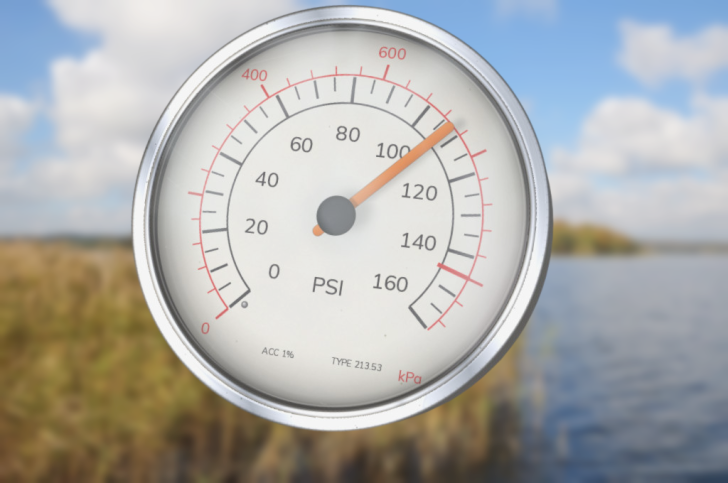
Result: 107.5 (psi)
